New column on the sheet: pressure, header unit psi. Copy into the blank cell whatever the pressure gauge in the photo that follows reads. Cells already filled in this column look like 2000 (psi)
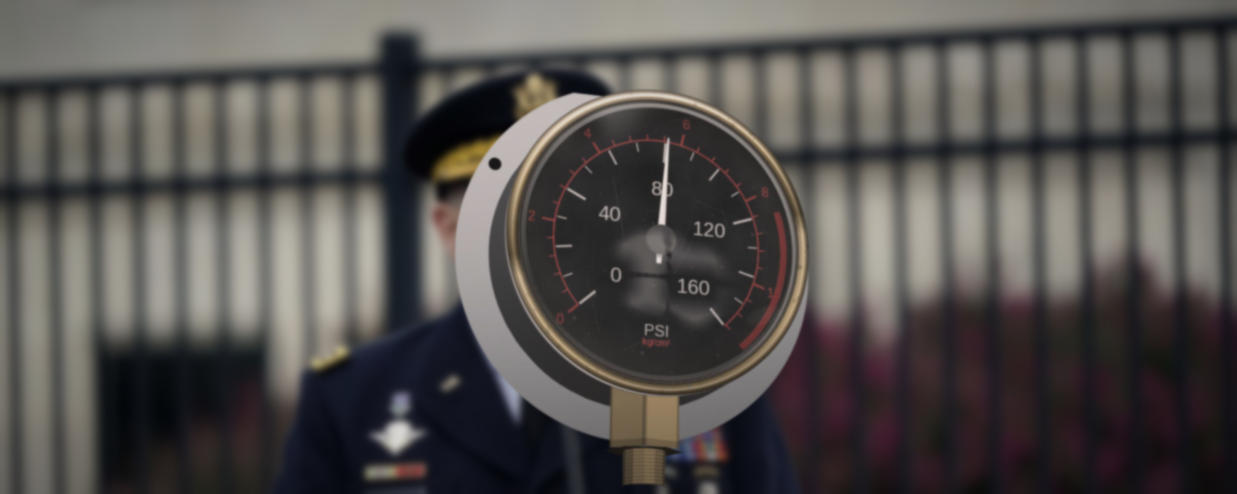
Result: 80 (psi)
